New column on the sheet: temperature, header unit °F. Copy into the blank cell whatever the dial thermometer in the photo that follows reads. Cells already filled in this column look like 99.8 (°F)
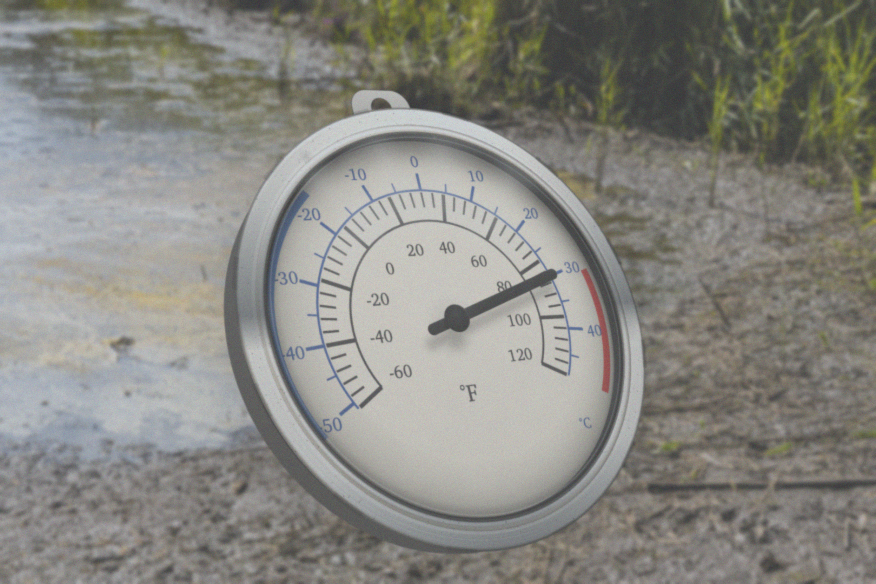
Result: 86 (°F)
